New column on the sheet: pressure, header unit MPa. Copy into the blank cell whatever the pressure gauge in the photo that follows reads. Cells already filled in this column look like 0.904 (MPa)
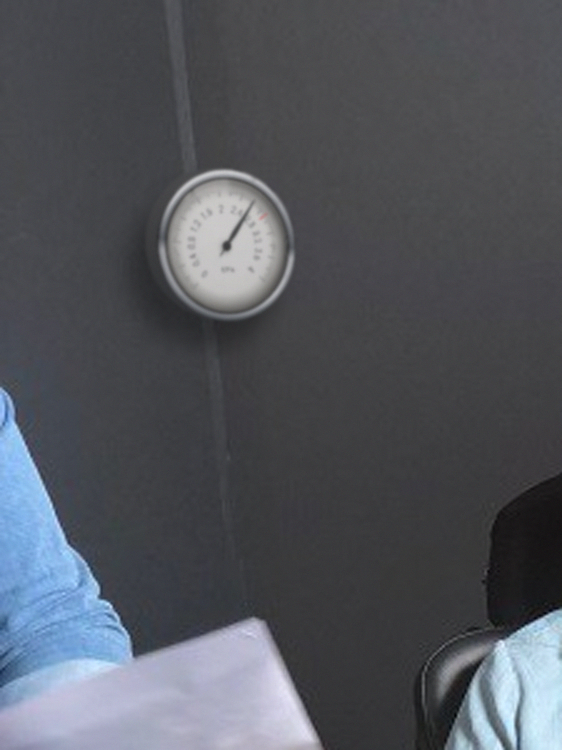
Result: 2.6 (MPa)
